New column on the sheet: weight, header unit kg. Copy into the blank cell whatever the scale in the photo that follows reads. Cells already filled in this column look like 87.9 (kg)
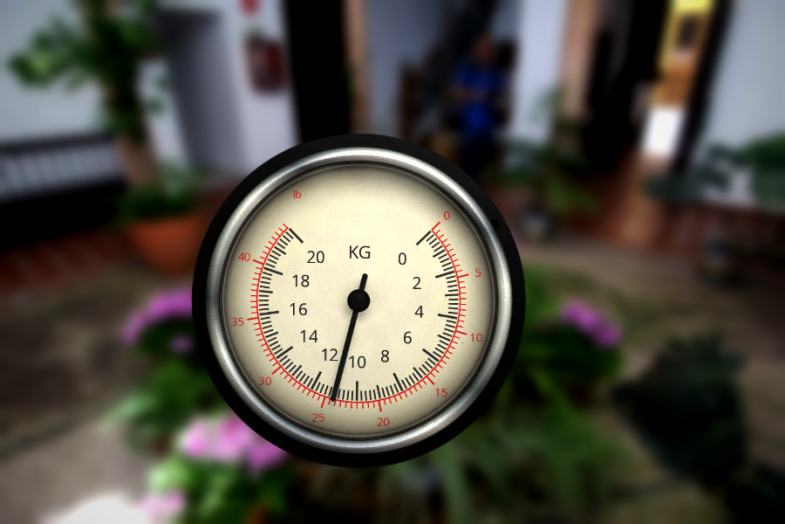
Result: 11 (kg)
